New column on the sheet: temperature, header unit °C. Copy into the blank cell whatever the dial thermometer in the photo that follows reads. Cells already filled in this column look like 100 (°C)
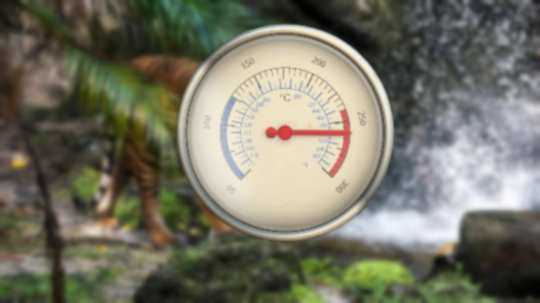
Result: 260 (°C)
